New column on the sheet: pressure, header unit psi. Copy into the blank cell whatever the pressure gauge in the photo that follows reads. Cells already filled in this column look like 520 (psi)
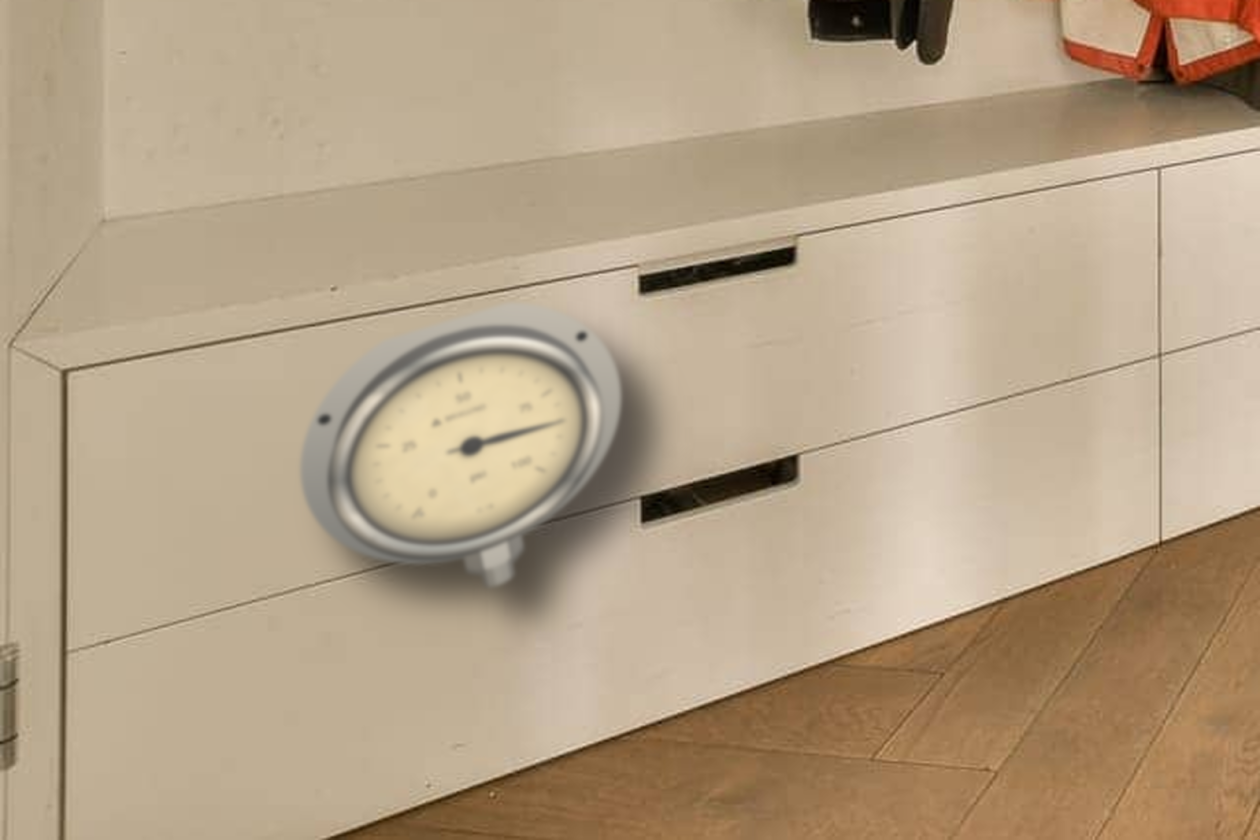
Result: 85 (psi)
